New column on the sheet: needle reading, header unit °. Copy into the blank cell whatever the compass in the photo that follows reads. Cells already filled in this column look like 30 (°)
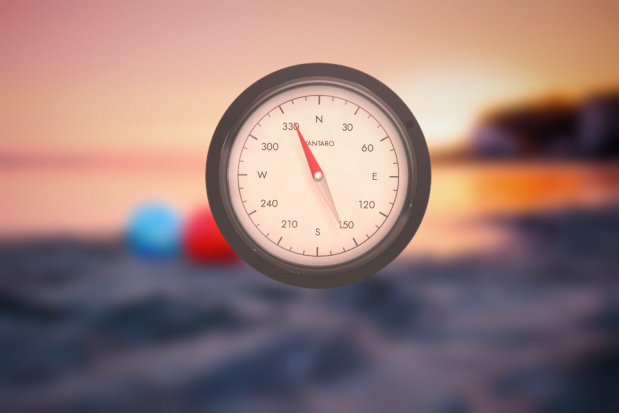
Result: 335 (°)
